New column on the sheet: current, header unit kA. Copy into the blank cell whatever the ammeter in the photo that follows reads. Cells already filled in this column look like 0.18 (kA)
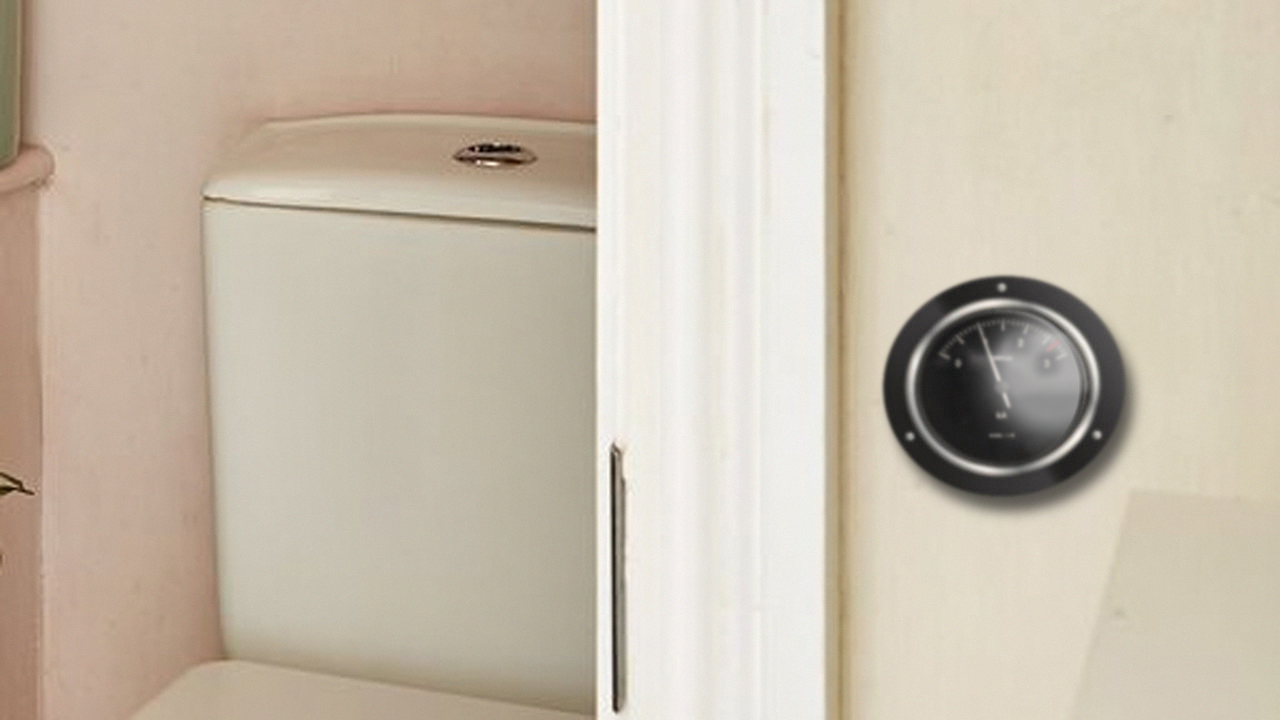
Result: 1 (kA)
